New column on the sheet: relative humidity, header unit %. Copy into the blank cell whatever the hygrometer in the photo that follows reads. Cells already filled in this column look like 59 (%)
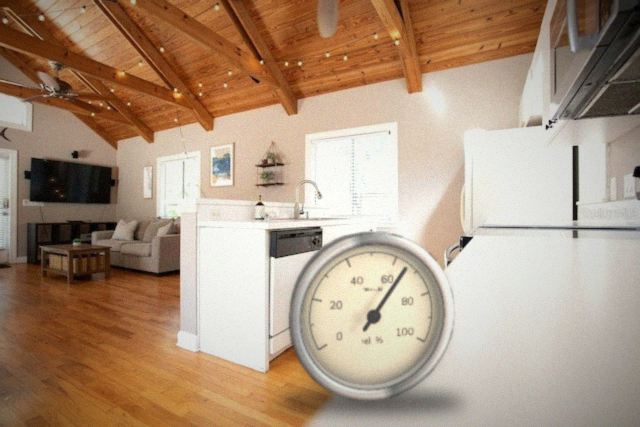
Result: 65 (%)
